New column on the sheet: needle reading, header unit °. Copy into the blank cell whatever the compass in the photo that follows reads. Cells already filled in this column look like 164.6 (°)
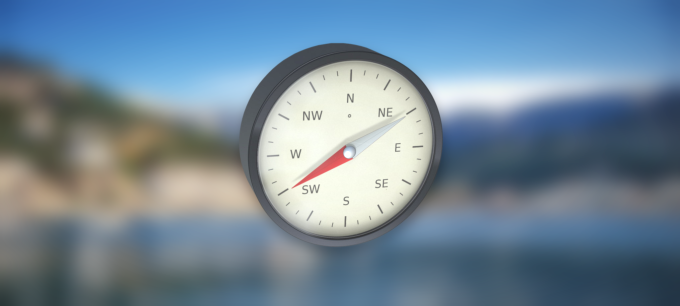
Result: 240 (°)
